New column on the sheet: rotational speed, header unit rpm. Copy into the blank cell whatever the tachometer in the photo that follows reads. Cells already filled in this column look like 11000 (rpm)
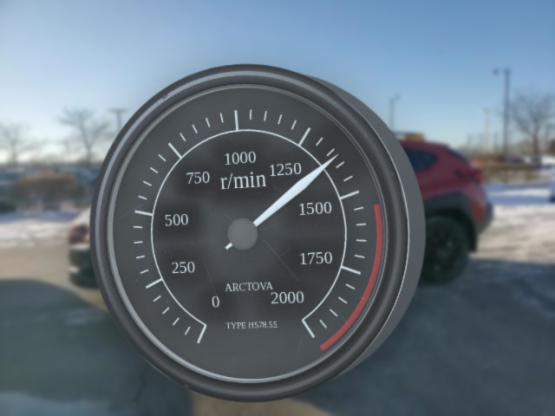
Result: 1375 (rpm)
